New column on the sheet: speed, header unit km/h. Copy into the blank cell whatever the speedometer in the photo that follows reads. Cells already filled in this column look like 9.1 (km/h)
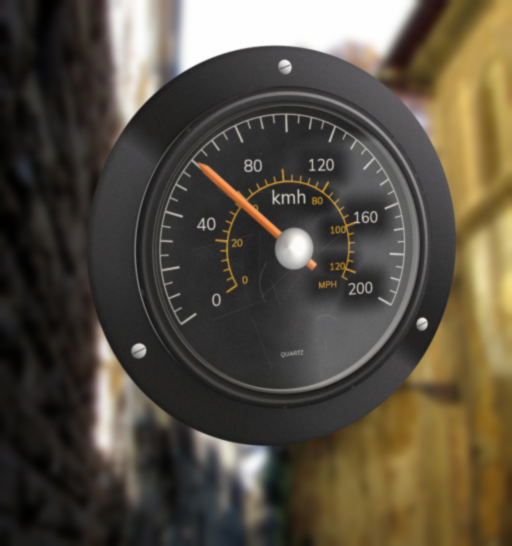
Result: 60 (km/h)
